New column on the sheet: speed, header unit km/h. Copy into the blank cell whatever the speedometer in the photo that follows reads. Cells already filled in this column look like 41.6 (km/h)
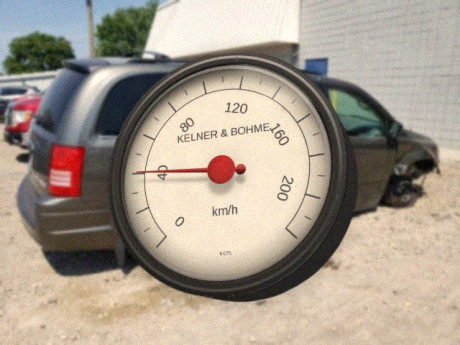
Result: 40 (km/h)
